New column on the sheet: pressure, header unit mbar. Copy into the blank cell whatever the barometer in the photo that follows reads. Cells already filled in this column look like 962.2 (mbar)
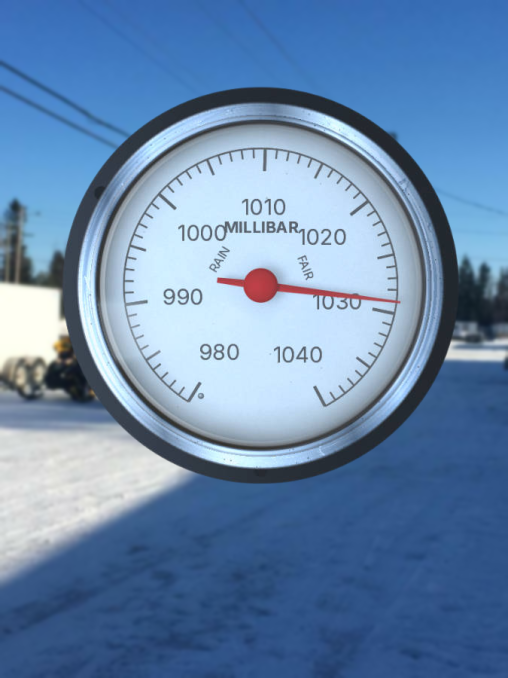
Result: 1029 (mbar)
